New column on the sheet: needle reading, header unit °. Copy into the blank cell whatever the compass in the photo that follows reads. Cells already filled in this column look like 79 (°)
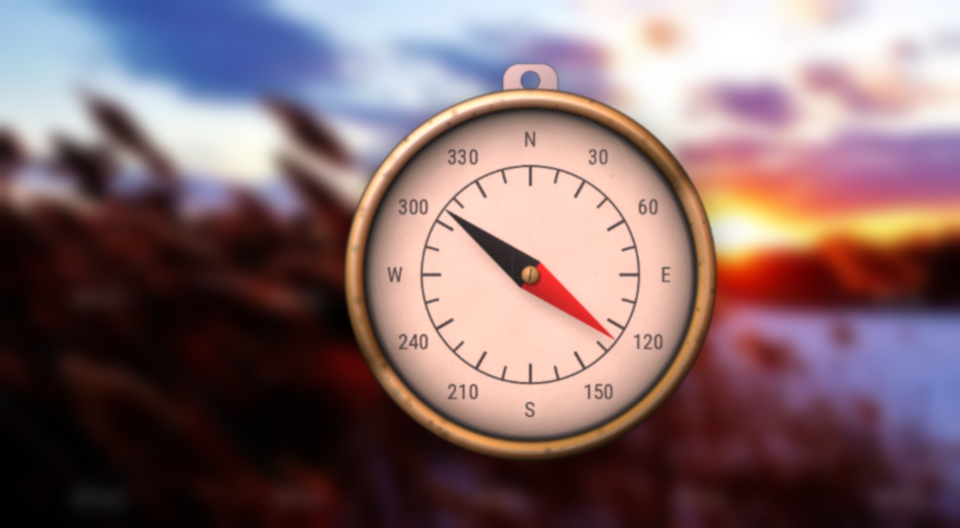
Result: 127.5 (°)
